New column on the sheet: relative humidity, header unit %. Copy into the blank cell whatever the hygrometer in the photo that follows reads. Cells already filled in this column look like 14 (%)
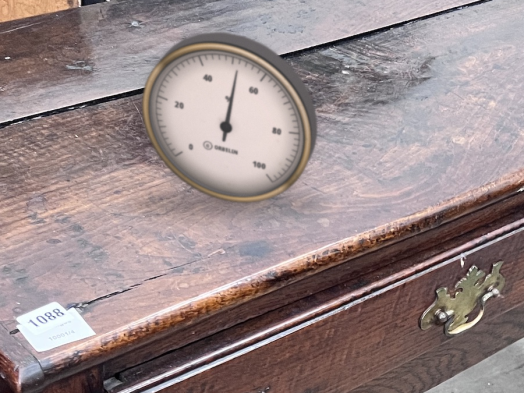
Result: 52 (%)
